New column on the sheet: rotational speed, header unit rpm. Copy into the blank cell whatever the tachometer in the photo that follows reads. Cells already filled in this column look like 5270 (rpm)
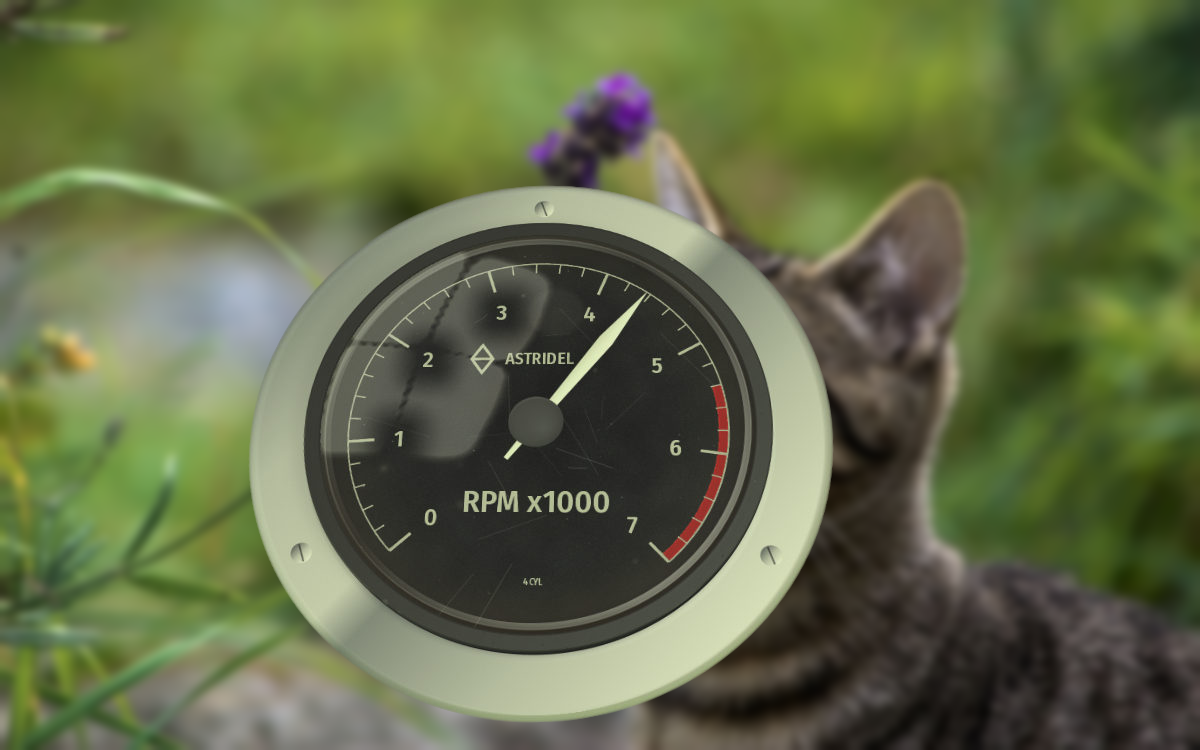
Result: 4400 (rpm)
